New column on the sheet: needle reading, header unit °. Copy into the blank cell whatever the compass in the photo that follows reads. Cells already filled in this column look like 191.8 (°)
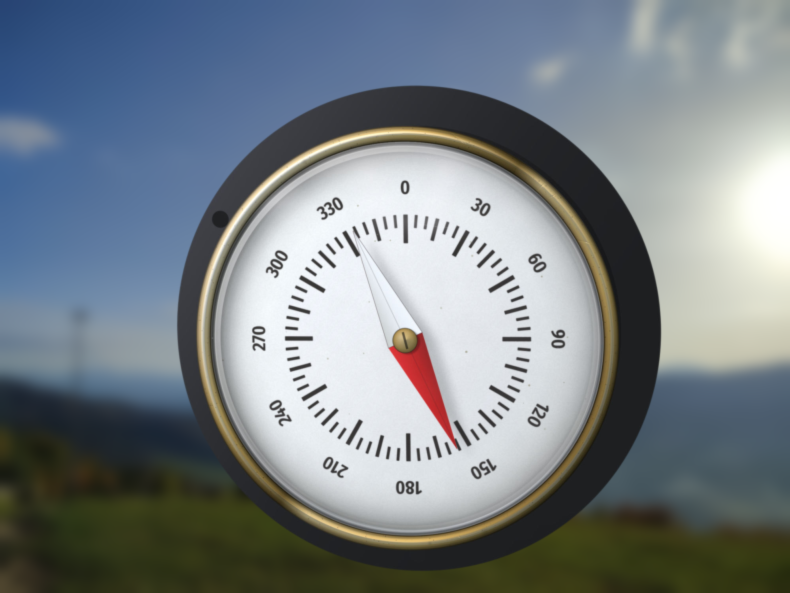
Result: 155 (°)
